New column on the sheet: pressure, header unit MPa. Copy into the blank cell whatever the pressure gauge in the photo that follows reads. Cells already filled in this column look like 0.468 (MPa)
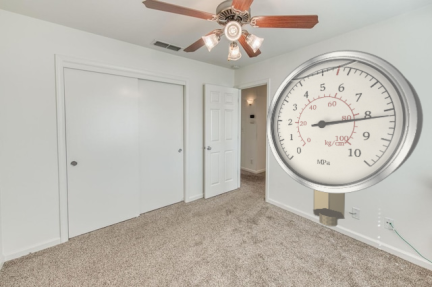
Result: 8.2 (MPa)
